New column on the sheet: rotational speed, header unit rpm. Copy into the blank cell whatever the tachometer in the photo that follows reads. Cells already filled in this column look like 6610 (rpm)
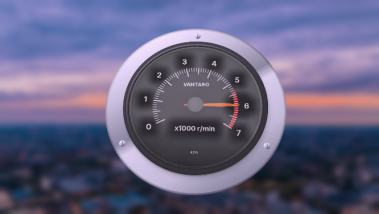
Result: 6000 (rpm)
